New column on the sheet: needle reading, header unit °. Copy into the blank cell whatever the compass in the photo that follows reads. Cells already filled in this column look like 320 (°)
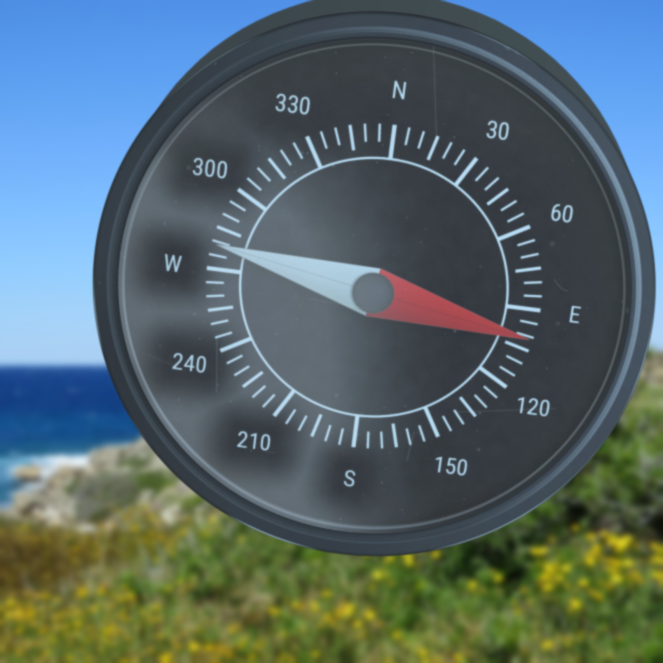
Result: 100 (°)
